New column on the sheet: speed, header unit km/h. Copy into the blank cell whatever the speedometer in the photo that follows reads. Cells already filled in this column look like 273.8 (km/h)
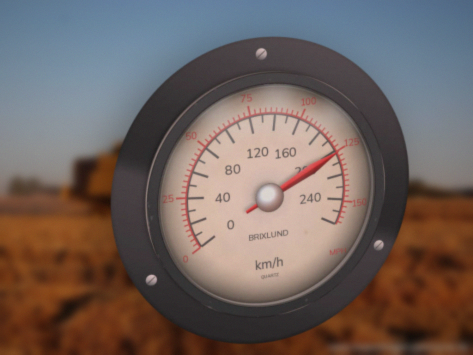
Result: 200 (km/h)
